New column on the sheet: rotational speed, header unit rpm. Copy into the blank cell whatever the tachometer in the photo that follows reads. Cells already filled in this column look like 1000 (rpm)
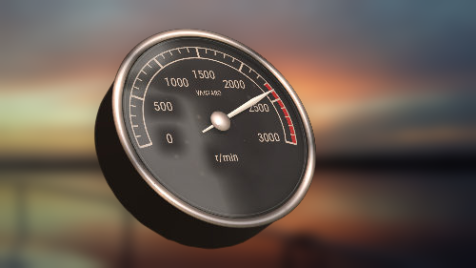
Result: 2400 (rpm)
